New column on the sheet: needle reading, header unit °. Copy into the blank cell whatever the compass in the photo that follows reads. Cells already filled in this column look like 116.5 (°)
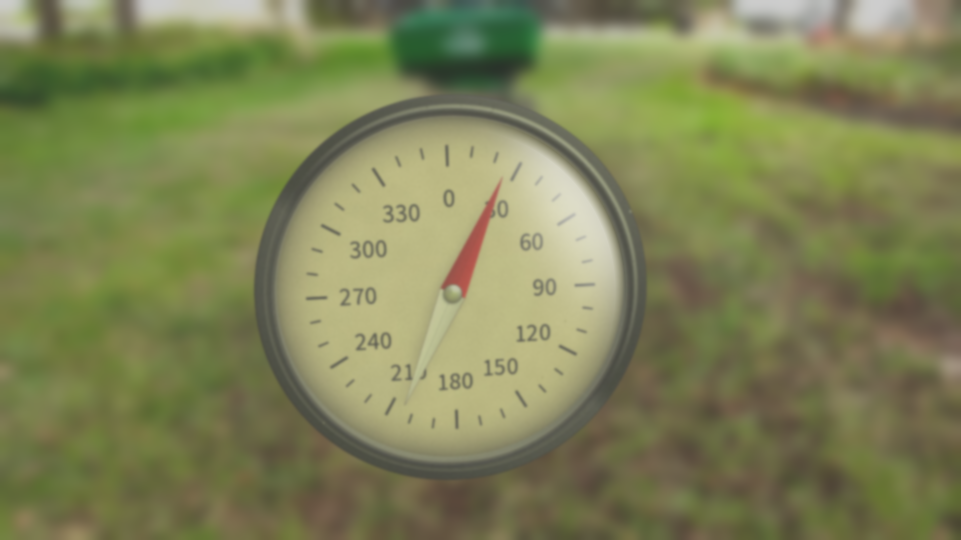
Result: 25 (°)
